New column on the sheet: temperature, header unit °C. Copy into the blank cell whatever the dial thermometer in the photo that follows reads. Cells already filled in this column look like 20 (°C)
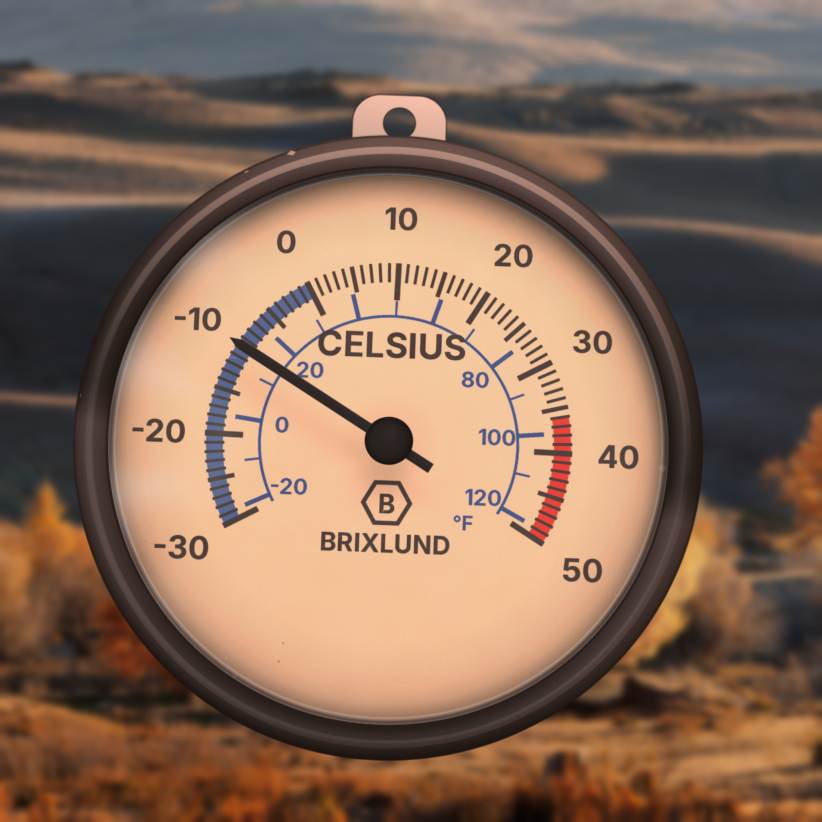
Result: -10 (°C)
